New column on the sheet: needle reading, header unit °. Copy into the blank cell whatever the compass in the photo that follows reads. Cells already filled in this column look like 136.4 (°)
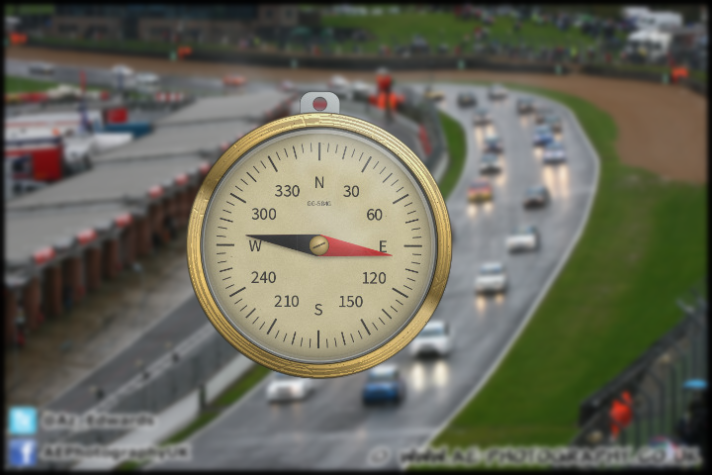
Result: 97.5 (°)
